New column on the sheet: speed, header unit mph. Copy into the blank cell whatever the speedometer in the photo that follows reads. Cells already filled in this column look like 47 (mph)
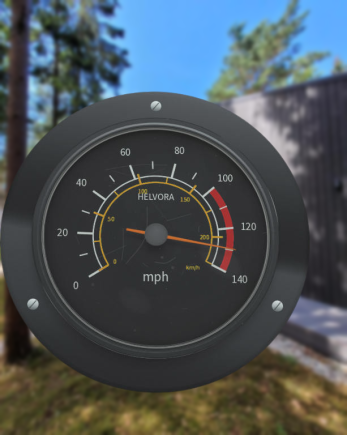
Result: 130 (mph)
